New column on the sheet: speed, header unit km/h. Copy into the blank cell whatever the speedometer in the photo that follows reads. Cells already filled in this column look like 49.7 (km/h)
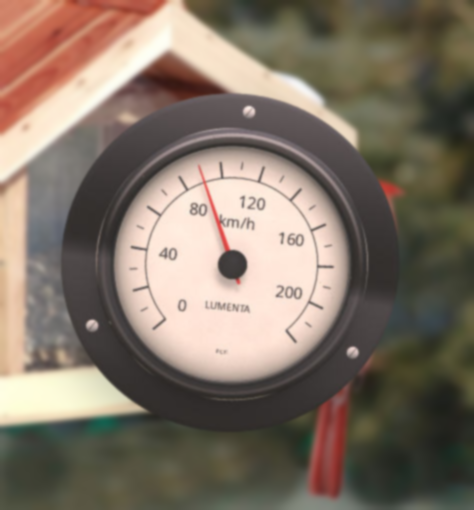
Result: 90 (km/h)
